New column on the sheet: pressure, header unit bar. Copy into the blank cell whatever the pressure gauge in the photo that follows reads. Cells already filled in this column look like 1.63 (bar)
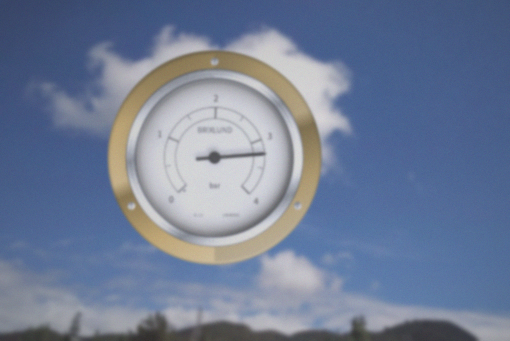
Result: 3.25 (bar)
